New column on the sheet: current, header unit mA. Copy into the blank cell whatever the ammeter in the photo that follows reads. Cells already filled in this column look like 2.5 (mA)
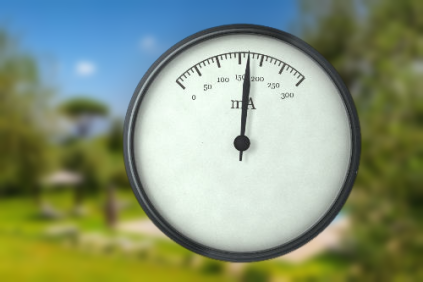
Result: 170 (mA)
